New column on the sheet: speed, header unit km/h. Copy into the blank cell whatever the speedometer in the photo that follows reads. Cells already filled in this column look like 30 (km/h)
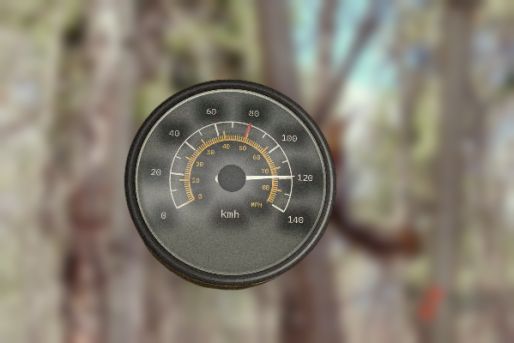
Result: 120 (km/h)
